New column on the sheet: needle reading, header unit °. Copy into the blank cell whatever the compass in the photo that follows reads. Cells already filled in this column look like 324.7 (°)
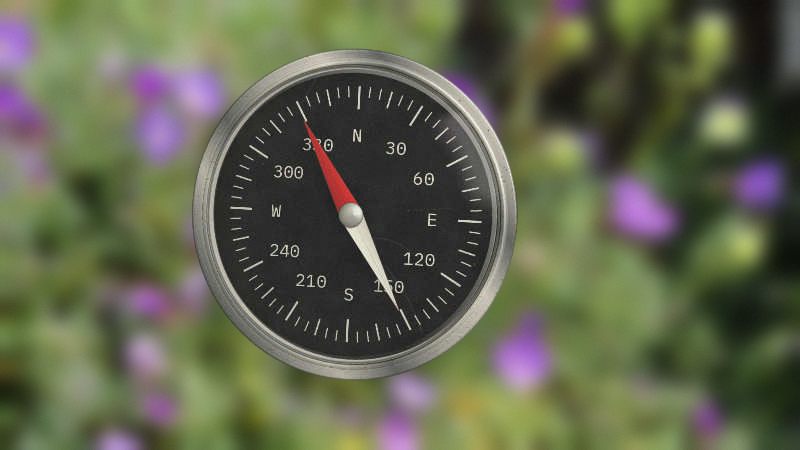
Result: 330 (°)
